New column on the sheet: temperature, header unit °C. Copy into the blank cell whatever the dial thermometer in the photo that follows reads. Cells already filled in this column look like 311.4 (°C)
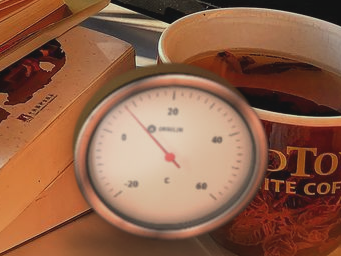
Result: 8 (°C)
